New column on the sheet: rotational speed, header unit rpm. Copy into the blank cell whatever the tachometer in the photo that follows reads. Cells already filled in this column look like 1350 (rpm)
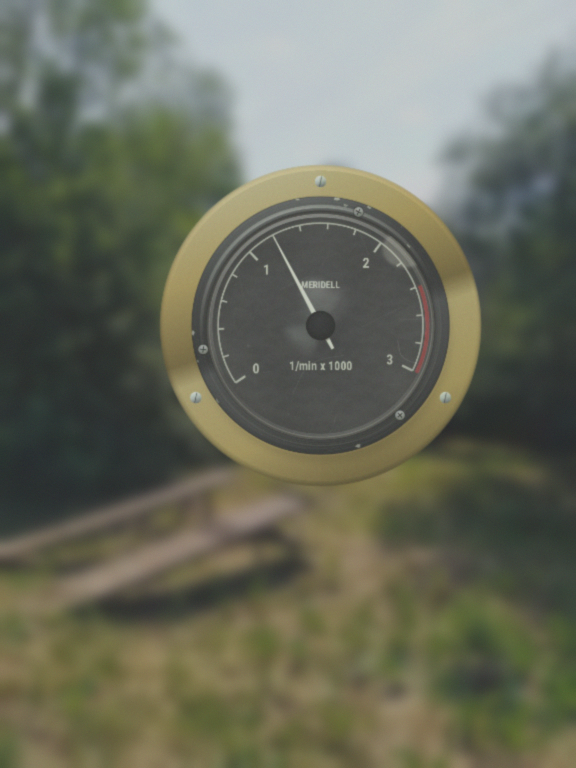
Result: 1200 (rpm)
